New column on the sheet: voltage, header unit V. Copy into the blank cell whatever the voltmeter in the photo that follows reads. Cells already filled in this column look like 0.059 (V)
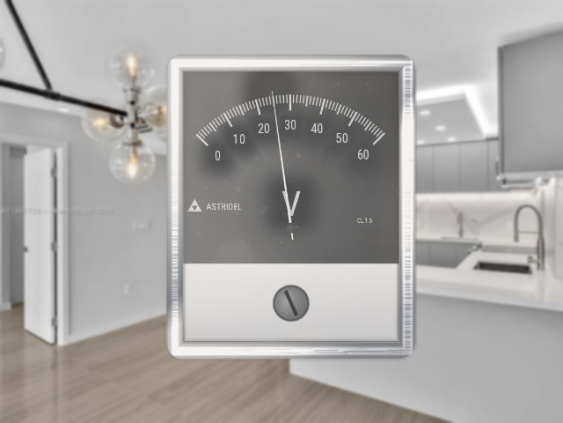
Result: 25 (V)
